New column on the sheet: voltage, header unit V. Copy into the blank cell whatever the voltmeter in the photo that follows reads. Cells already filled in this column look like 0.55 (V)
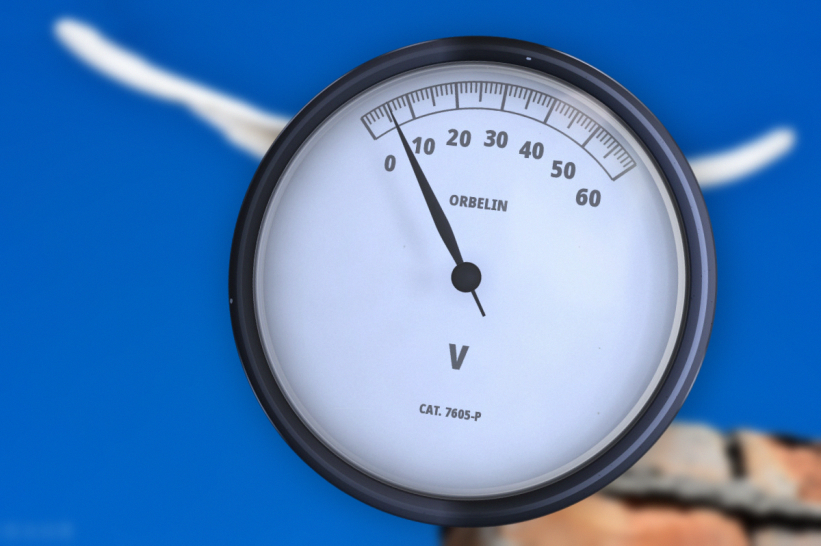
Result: 6 (V)
